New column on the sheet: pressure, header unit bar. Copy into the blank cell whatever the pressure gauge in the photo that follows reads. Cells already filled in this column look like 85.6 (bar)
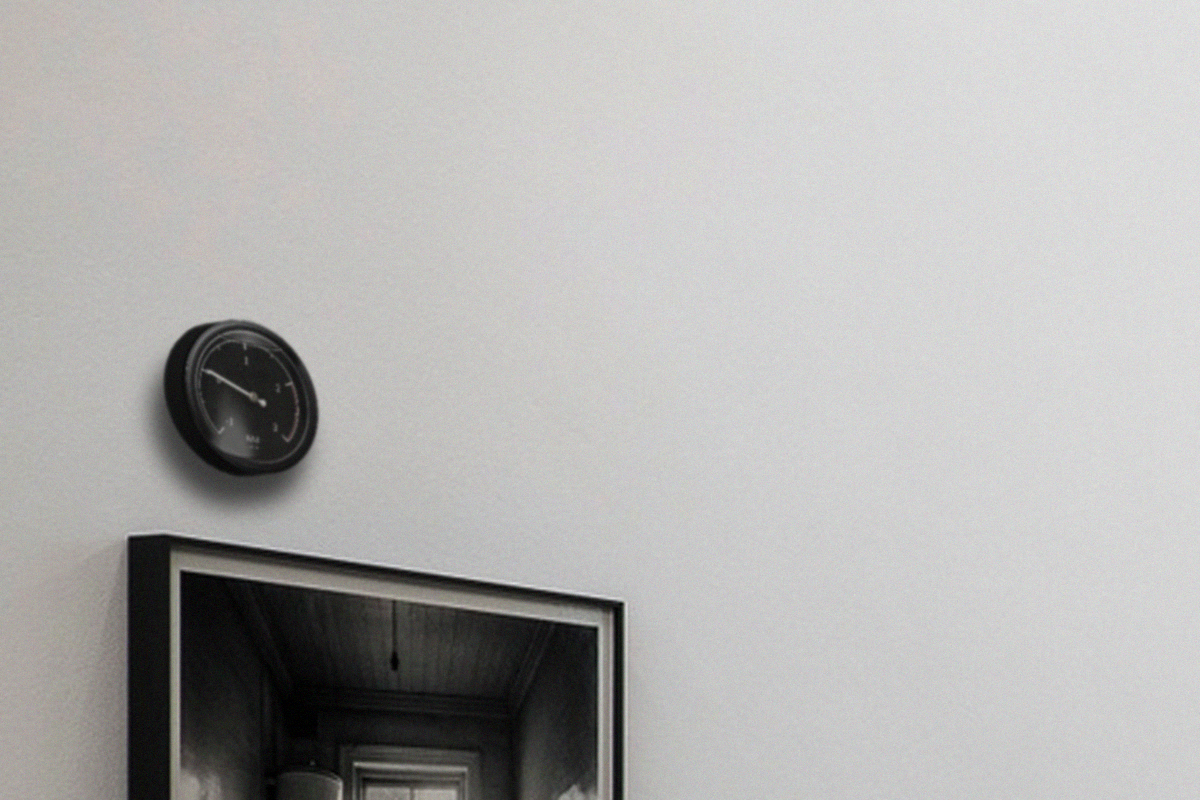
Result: 0 (bar)
